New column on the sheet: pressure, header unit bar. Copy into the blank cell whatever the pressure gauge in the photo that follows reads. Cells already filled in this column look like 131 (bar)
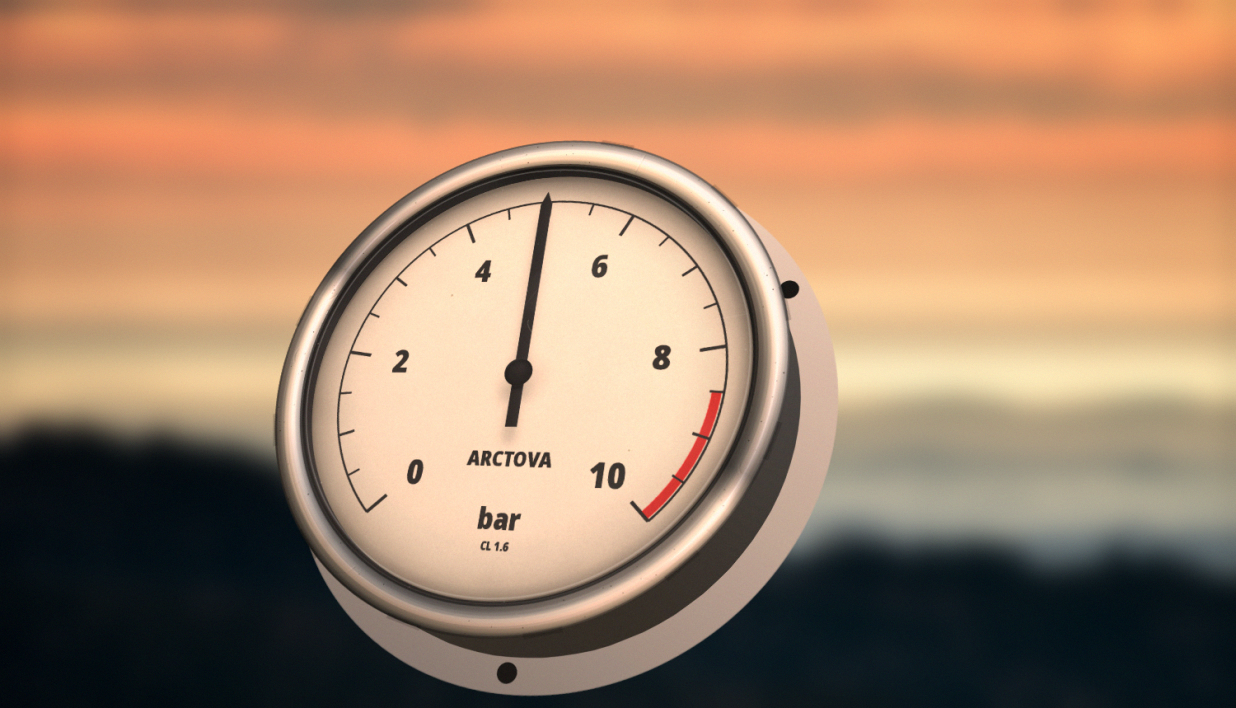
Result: 5 (bar)
